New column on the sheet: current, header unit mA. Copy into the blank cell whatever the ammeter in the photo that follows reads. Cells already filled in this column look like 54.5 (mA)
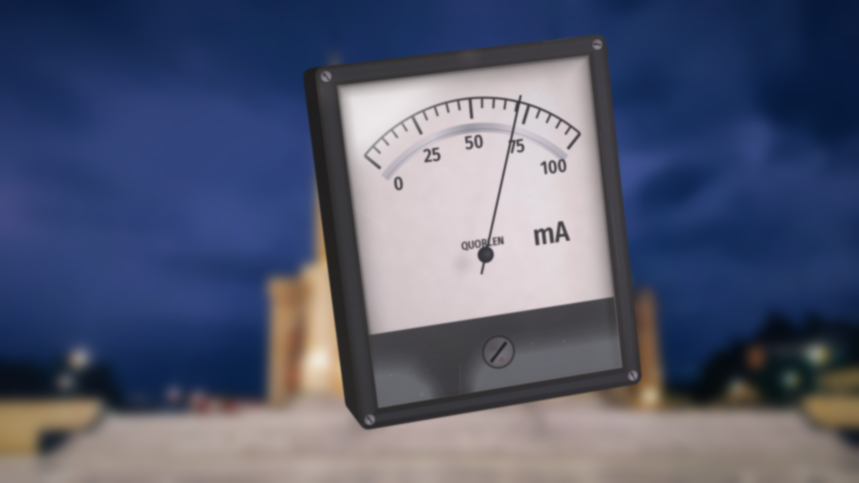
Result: 70 (mA)
